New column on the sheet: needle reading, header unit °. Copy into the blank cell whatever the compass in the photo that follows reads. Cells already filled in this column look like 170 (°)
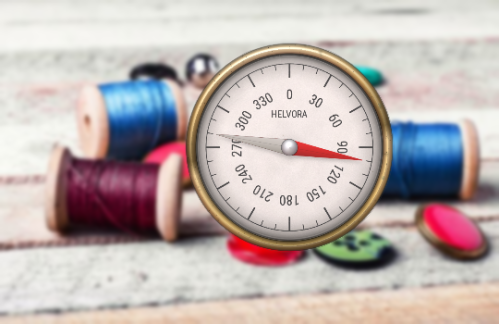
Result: 100 (°)
